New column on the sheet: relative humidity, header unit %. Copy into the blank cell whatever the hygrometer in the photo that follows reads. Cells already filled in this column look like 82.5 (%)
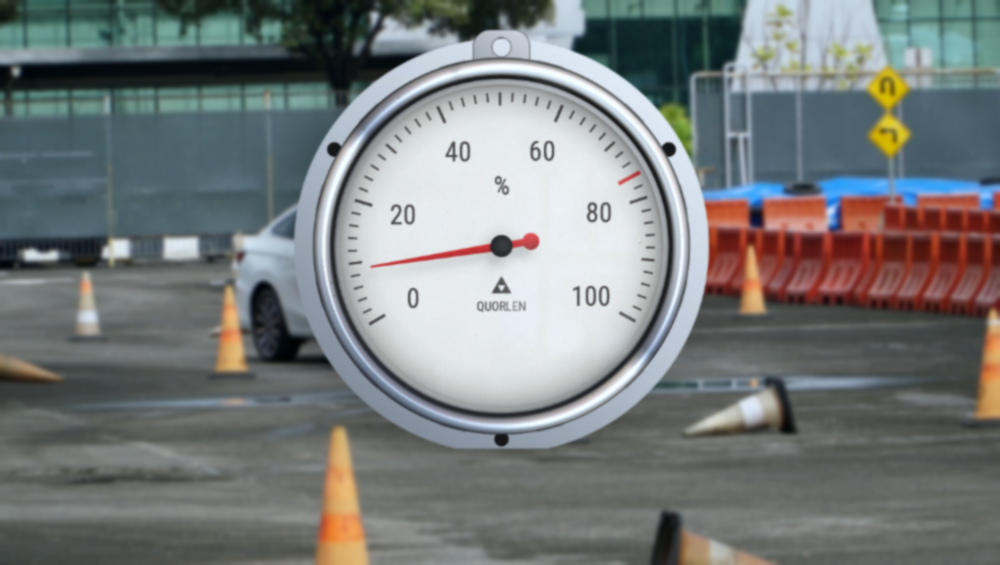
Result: 9 (%)
